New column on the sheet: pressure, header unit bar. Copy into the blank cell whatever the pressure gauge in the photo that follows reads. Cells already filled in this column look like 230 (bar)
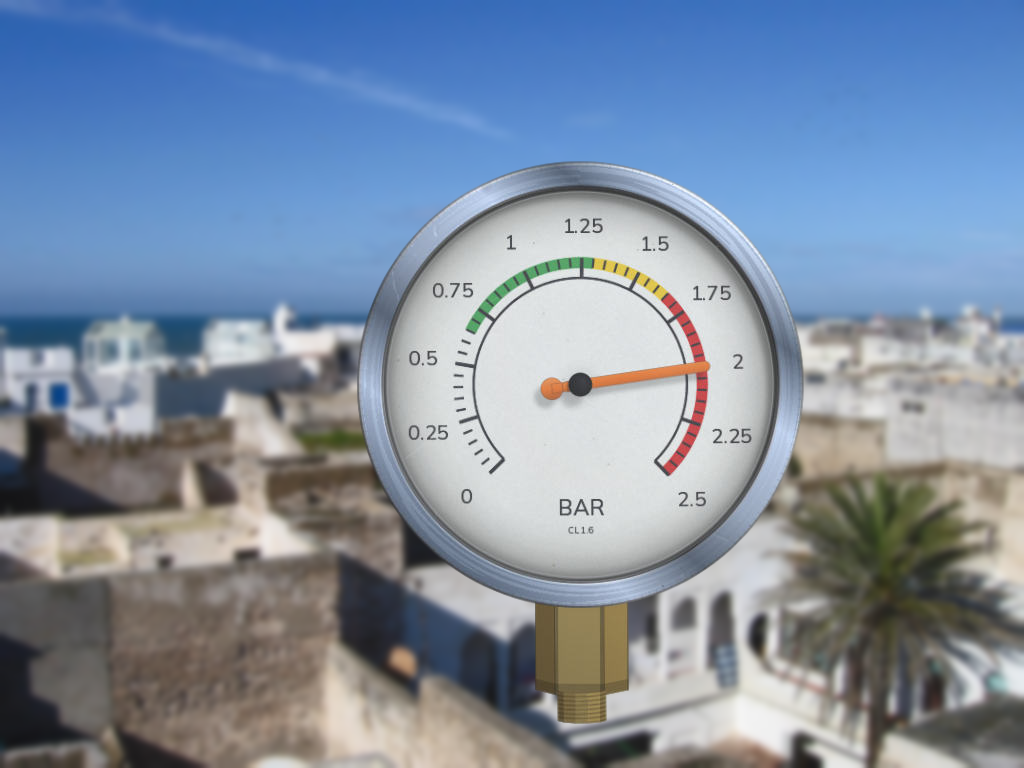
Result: 2 (bar)
